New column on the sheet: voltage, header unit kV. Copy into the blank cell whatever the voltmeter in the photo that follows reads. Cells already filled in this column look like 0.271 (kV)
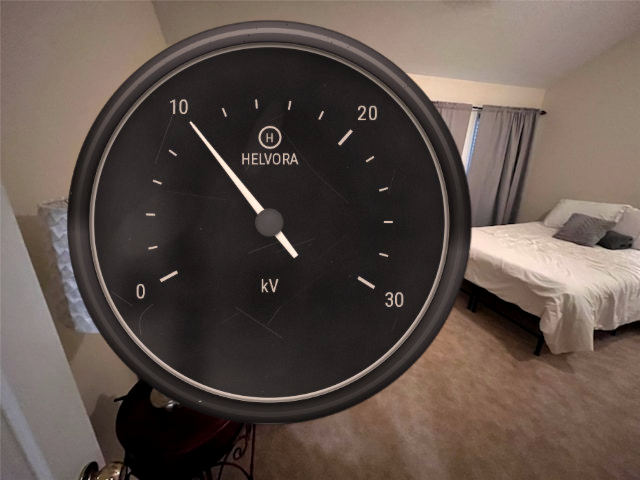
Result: 10 (kV)
